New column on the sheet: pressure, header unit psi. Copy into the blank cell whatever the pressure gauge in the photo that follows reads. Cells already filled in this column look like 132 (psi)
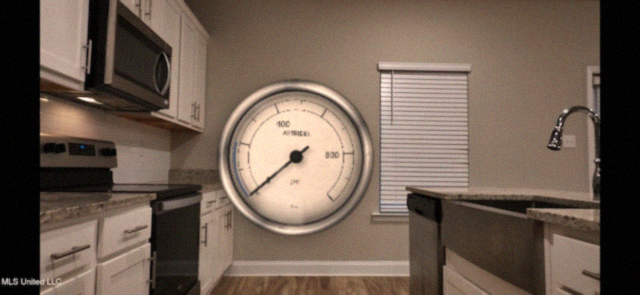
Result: 0 (psi)
